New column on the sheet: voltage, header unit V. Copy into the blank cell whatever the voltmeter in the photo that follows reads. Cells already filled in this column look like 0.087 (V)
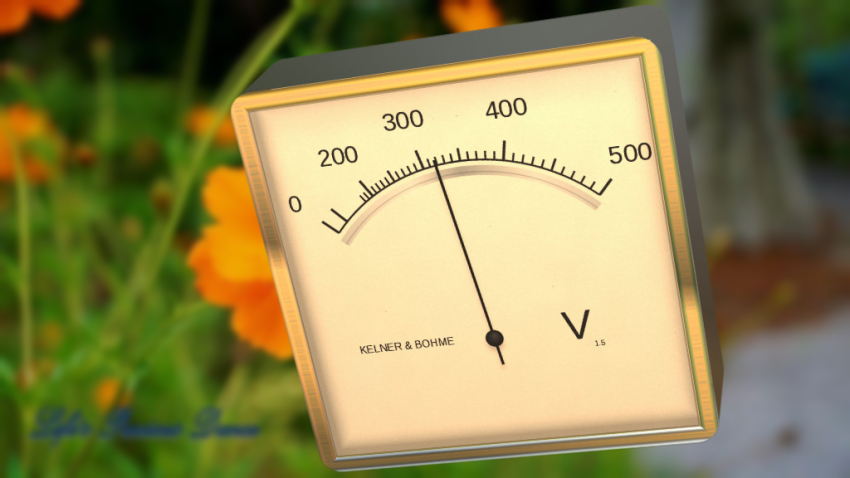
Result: 320 (V)
